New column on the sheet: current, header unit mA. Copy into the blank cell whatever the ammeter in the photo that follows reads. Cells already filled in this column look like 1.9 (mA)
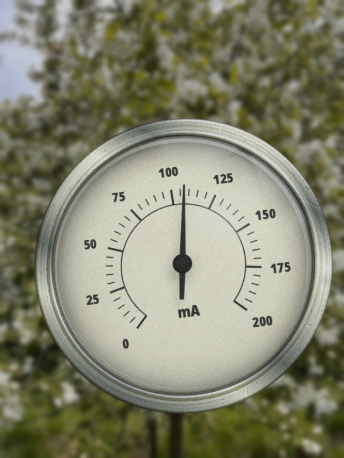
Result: 107.5 (mA)
